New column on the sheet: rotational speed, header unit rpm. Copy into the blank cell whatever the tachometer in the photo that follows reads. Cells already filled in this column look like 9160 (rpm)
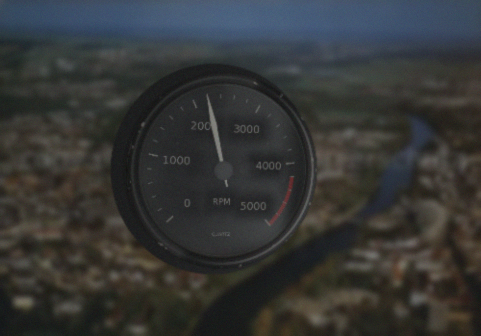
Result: 2200 (rpm)
